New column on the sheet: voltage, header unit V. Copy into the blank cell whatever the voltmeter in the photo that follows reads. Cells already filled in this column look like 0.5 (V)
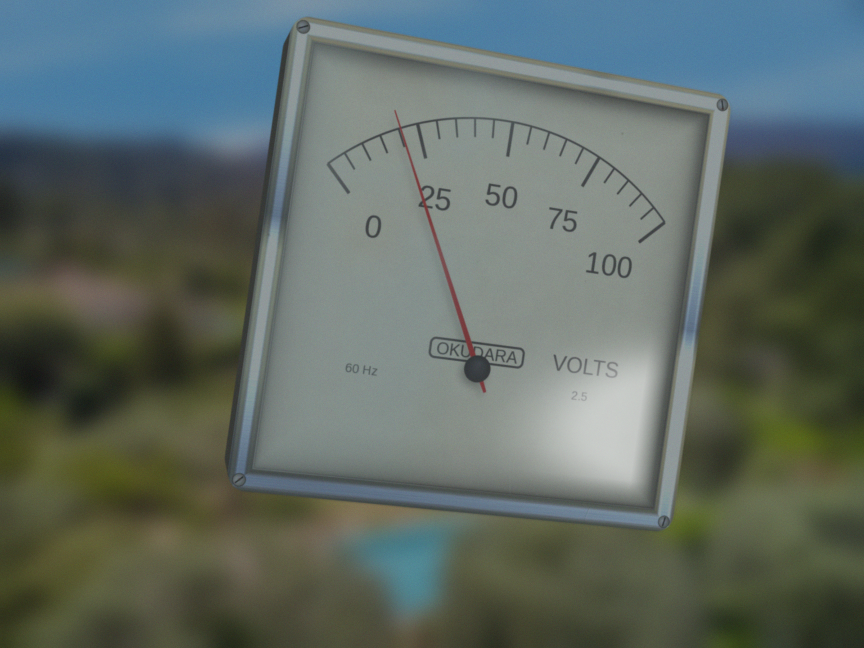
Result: 20 (V)
